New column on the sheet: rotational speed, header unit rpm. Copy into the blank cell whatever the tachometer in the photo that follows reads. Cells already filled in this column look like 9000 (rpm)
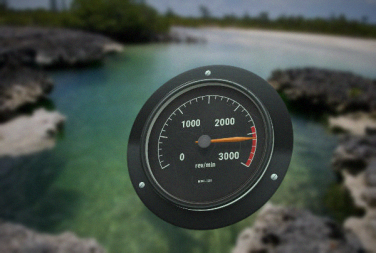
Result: 2600 (rpm)
